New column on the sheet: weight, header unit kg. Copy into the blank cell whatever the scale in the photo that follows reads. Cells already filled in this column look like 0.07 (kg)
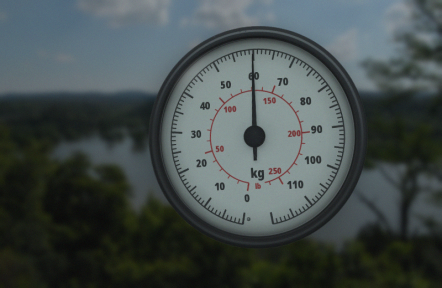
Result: 60 (kg)
